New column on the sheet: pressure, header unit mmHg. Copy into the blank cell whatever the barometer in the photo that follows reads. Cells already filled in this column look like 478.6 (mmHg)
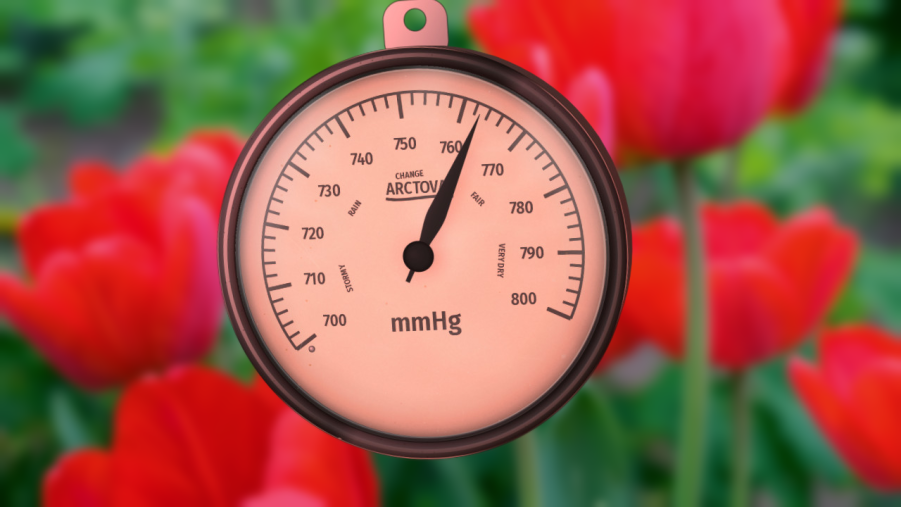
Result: 763 (mmHg)
